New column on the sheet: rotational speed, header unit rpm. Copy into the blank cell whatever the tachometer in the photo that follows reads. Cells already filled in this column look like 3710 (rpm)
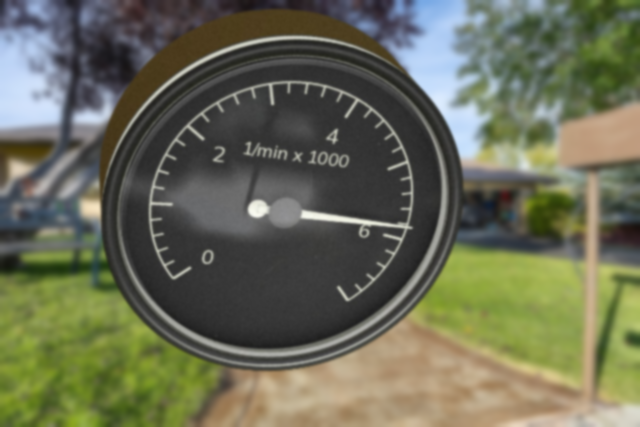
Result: 5800 (rpm)
